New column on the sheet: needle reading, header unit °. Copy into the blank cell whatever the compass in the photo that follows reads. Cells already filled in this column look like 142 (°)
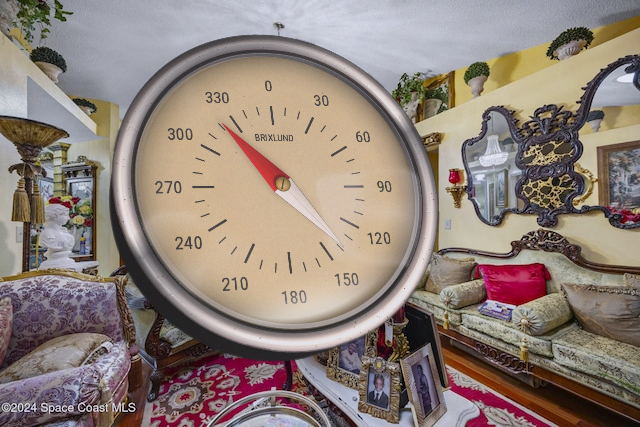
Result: 320 (°)
